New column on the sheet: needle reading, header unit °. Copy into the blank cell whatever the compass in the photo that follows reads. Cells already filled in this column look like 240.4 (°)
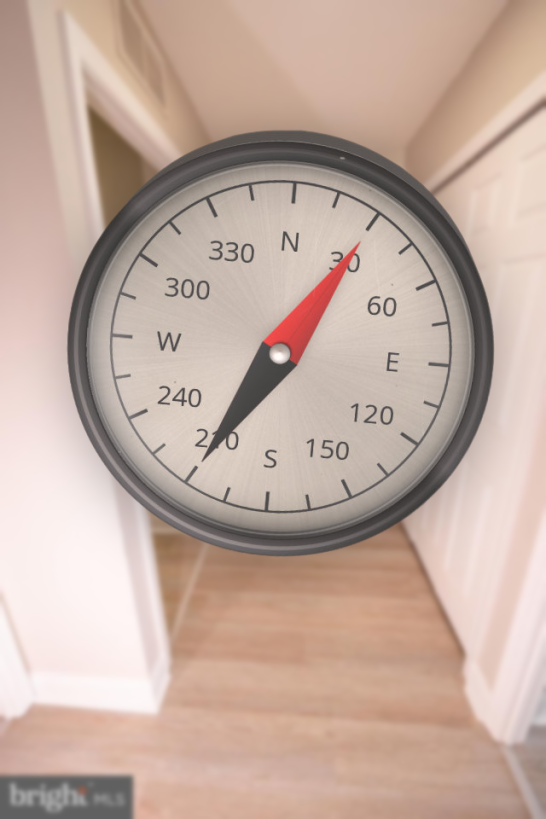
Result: 30 (°)
